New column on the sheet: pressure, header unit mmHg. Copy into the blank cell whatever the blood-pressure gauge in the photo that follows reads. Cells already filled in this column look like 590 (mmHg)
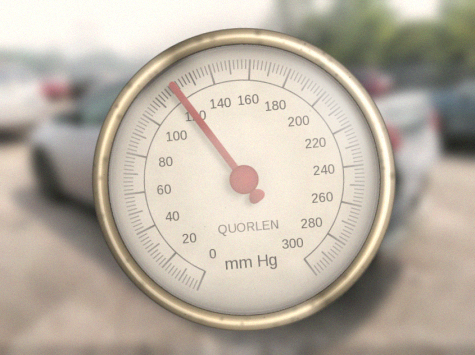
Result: 120 (mmHg)
